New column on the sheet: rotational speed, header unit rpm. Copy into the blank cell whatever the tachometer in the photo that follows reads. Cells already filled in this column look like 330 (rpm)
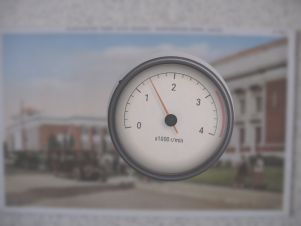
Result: 1400 (rpm)
